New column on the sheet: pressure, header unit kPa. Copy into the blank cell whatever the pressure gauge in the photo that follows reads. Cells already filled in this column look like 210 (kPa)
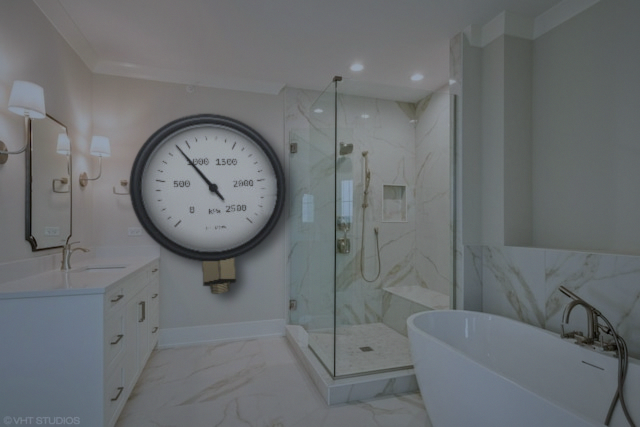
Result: 900 (kPa)
